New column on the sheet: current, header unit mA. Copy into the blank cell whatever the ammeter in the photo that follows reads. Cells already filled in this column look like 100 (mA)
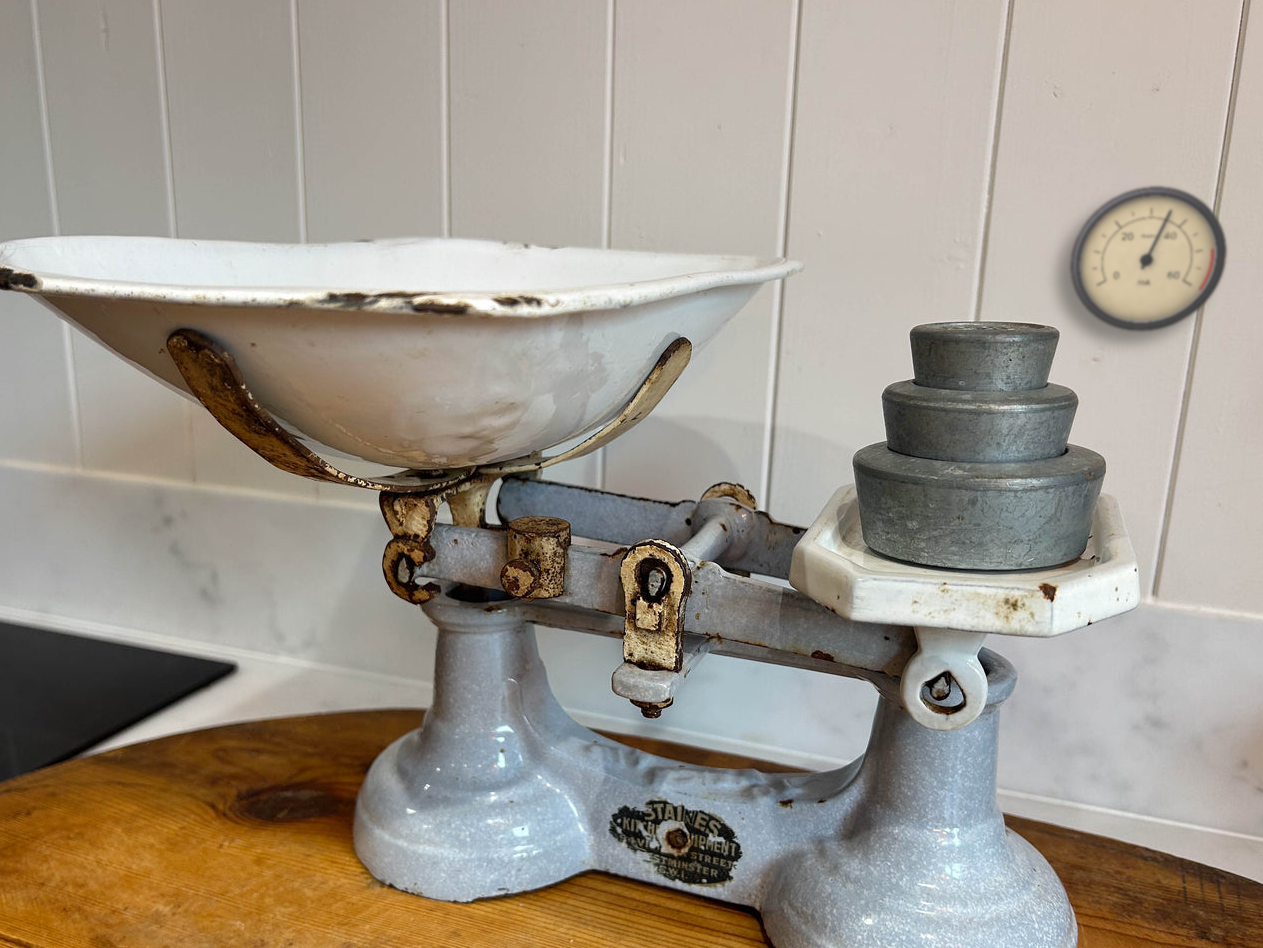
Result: 35 (mA)
